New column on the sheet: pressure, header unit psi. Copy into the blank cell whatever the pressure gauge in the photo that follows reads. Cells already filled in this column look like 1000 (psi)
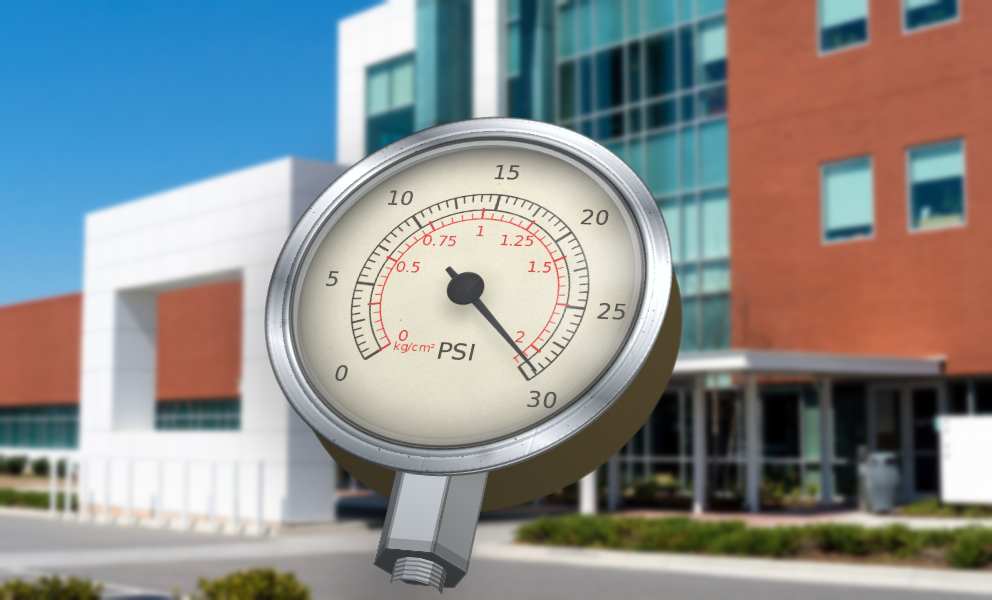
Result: 29.5 (psi)
